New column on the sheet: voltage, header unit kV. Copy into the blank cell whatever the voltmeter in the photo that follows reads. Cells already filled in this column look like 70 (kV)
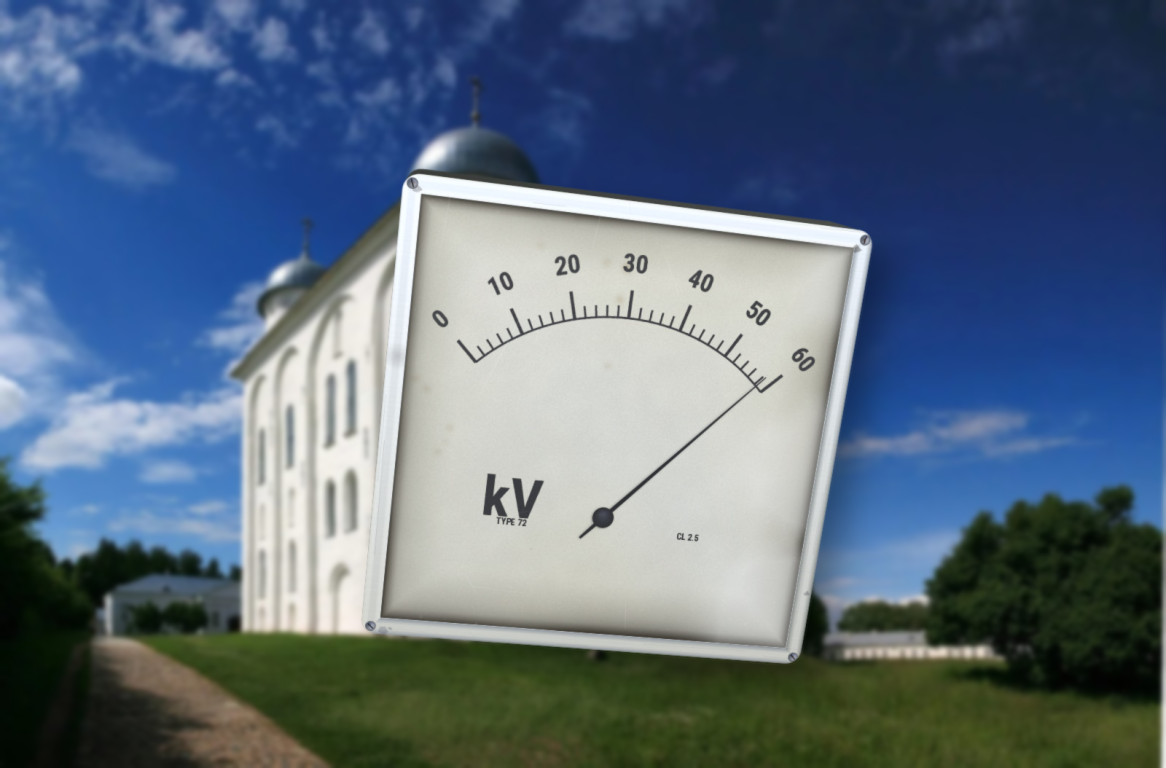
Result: 58 (kV)
